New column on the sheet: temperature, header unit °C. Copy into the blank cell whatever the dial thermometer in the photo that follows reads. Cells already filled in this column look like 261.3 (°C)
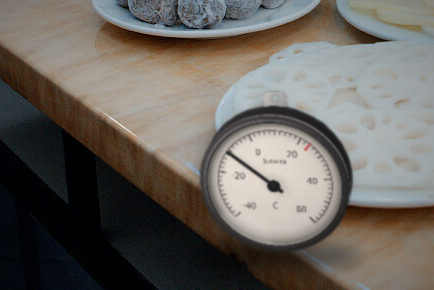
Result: -10 (°C)
